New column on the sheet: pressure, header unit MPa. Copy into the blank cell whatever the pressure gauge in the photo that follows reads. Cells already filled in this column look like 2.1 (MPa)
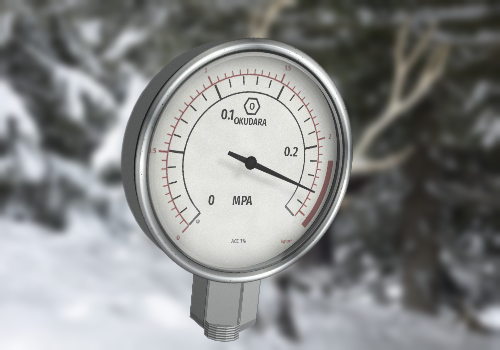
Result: 0.23 (MPa)
